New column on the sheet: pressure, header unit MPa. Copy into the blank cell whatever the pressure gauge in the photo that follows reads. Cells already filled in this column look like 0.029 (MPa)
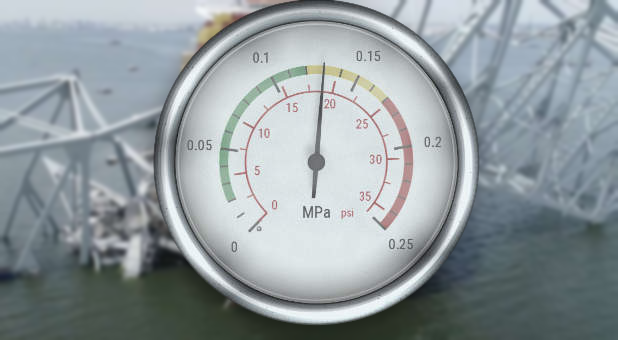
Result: 0.13 (MPa)
